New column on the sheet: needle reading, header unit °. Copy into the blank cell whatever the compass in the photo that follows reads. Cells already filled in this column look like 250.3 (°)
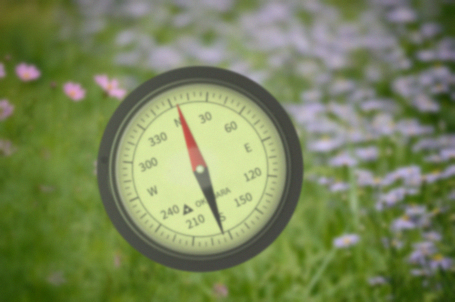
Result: 5 (°)
